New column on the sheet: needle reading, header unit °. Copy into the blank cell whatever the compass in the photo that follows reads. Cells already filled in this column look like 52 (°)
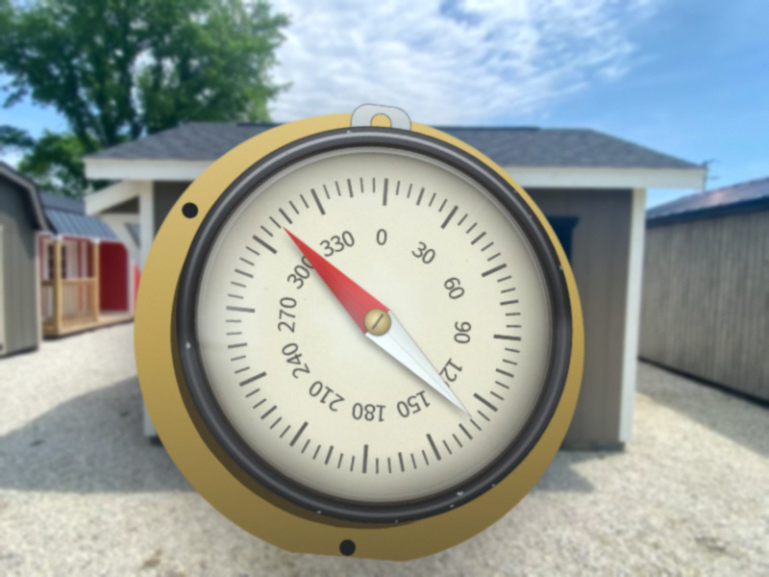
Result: 310 (°)
